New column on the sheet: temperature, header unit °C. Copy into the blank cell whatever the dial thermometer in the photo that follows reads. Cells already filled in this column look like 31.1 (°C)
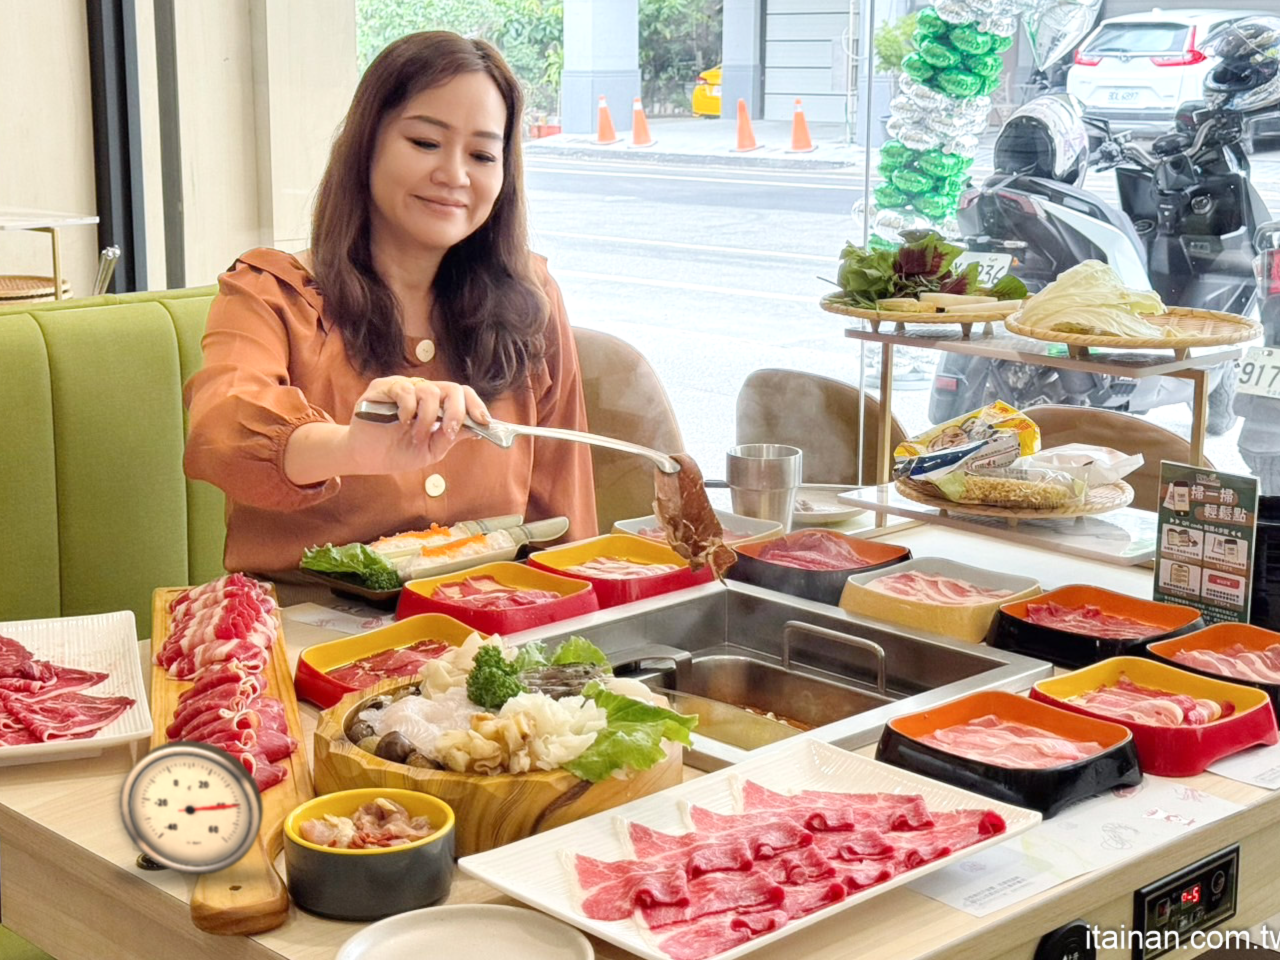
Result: 40 (°C)
